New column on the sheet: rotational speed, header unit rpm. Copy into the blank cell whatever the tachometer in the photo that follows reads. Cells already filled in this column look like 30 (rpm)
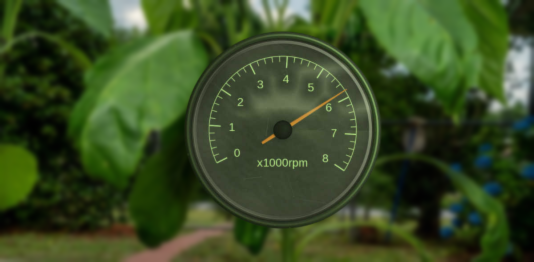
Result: 5800 (rpm)
